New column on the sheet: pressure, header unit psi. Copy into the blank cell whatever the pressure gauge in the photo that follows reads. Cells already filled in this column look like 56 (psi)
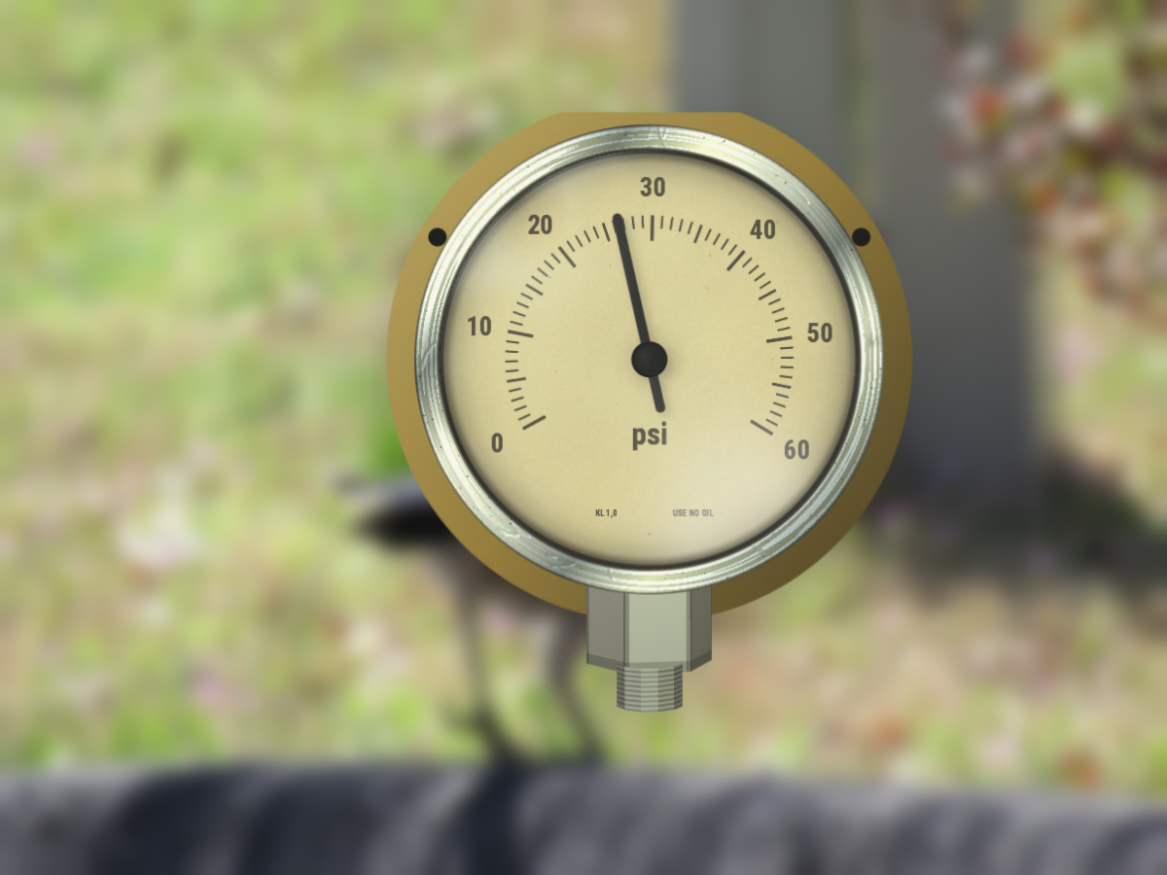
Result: 26.5 (psi)
